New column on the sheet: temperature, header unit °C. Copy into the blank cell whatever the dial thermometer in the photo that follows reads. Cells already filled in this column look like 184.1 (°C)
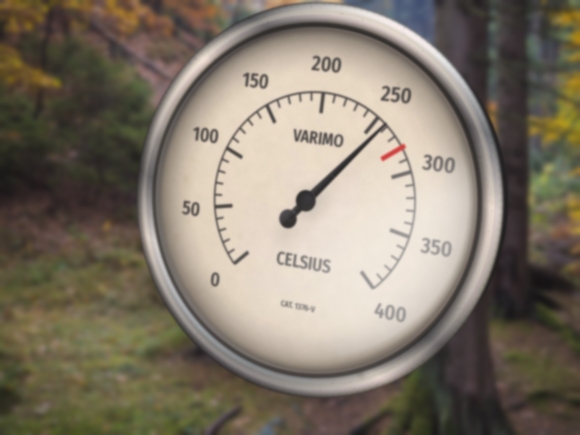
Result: 260 (°C)
